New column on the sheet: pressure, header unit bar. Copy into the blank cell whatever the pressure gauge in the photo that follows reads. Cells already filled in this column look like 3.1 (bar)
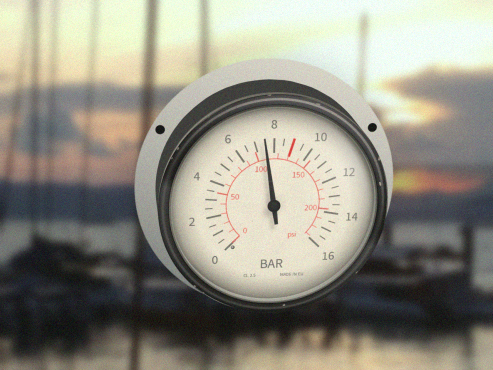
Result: 7.5 (bar)
